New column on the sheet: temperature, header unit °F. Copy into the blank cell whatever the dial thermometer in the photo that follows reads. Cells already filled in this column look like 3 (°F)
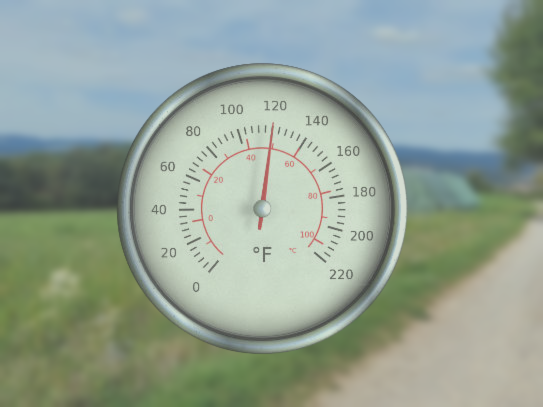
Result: 120 (°F)
